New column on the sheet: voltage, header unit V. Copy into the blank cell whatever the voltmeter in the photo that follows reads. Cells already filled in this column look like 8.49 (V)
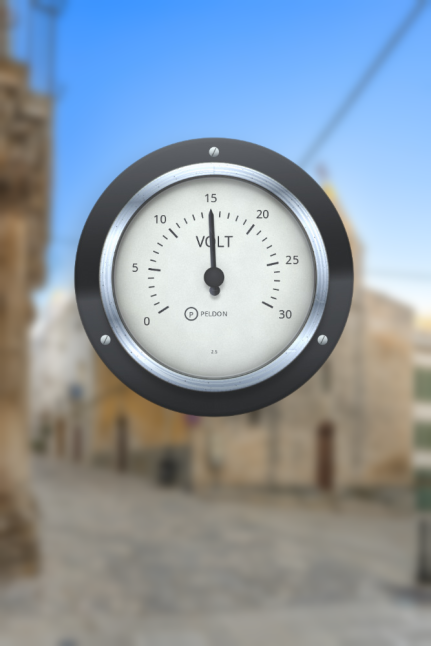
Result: 15 (V)
